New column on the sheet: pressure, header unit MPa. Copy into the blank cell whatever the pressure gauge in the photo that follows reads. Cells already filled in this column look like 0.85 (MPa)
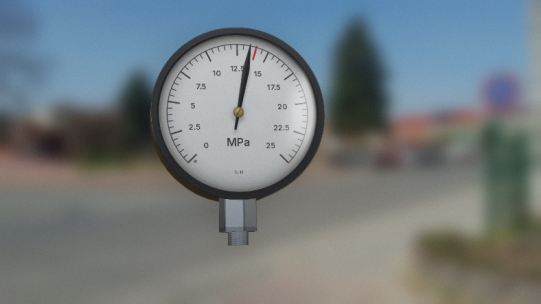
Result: 13.5 (MPa)
